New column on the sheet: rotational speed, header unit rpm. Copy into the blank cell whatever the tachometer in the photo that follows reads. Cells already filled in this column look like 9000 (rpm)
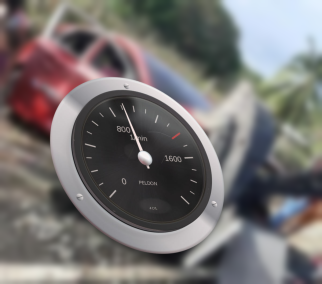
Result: 900 (rpm)
